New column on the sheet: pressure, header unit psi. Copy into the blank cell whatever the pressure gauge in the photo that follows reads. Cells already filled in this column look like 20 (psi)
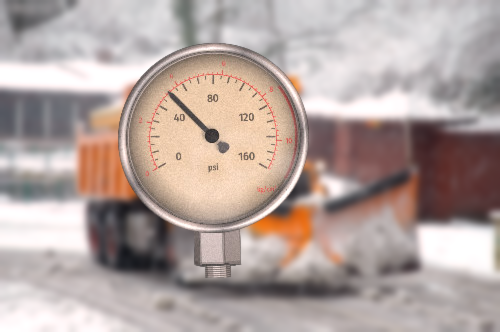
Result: 50 (psi)
